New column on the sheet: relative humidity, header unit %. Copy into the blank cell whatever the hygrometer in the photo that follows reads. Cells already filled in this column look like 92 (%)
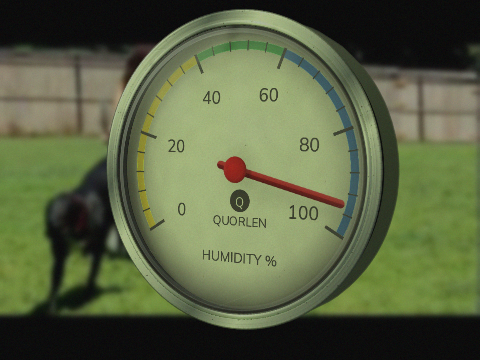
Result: 94 (%)
